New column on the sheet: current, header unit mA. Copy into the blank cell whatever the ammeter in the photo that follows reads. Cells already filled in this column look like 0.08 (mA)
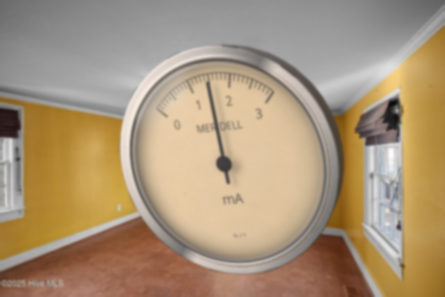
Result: 1.5 (mA)
